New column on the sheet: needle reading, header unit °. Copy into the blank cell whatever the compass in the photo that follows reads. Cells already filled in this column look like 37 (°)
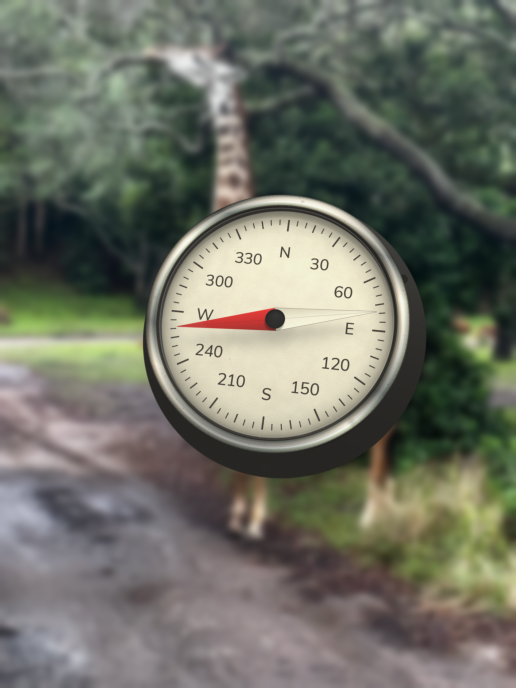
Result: 260 (°)
